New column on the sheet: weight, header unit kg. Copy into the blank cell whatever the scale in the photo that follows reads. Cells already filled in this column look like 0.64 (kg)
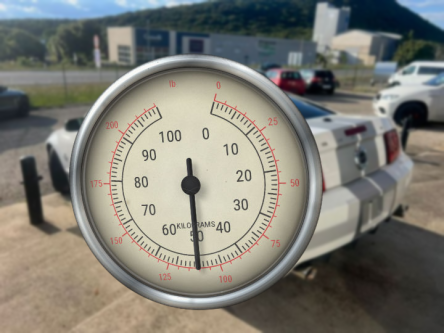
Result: 50 (kg)
